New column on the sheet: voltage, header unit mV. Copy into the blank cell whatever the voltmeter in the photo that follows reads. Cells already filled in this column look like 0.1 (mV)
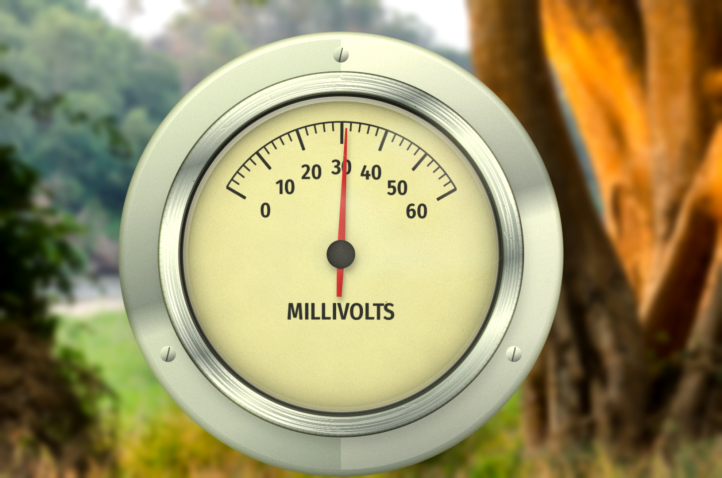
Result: 31 (mV)
